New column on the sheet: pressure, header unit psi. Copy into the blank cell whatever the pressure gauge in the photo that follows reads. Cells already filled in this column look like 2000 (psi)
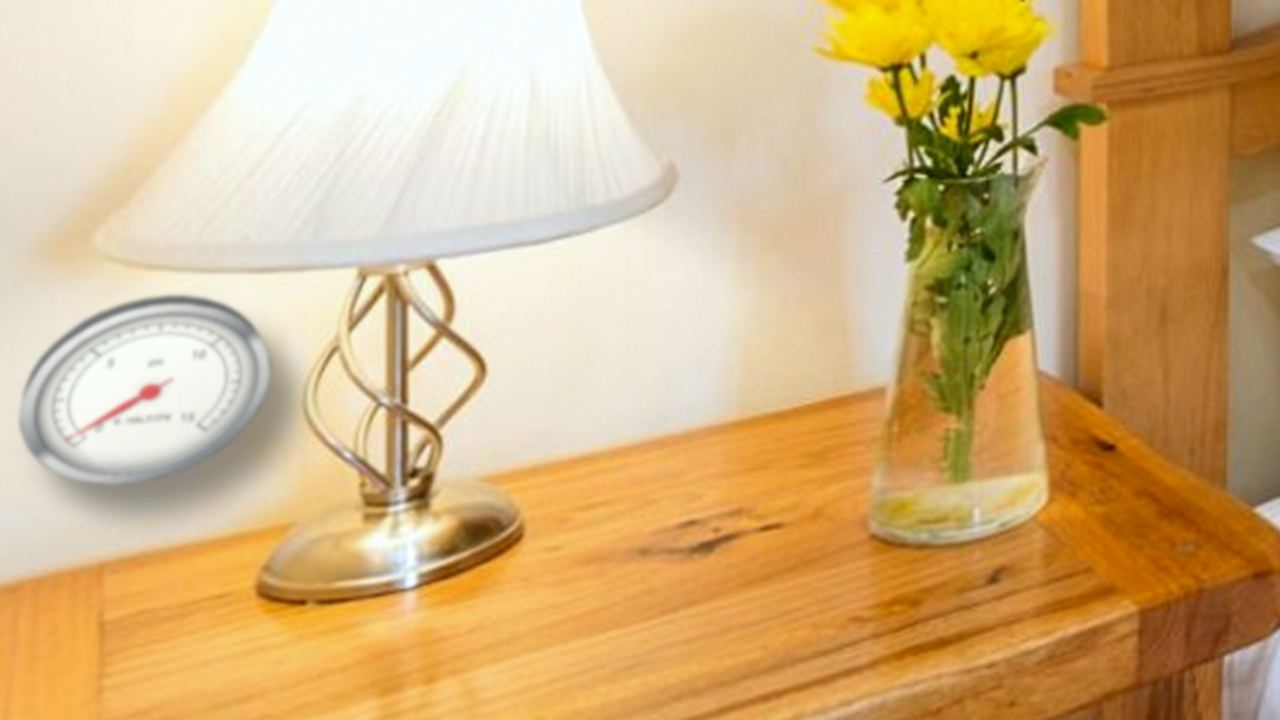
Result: 0.5 (psi)
